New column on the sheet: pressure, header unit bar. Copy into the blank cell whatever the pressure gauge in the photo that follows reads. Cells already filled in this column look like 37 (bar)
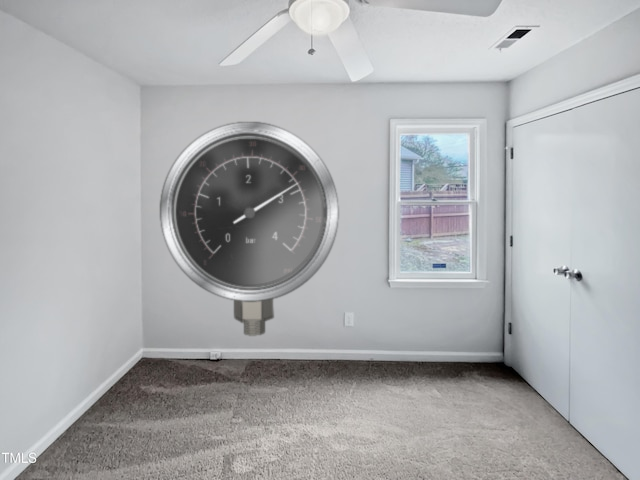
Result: 2.9 (bar)
